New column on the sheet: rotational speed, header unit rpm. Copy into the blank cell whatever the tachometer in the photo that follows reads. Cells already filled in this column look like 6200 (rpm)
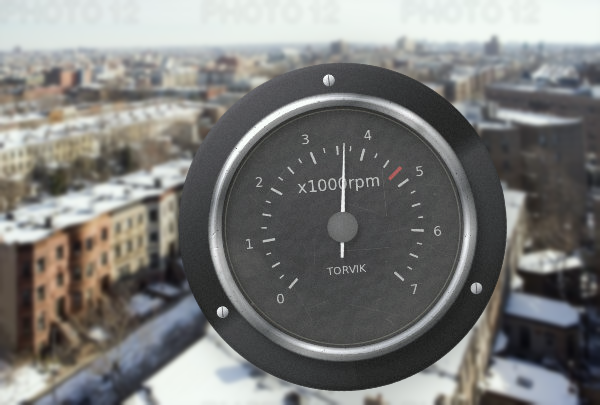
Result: 3625 (rpm)
